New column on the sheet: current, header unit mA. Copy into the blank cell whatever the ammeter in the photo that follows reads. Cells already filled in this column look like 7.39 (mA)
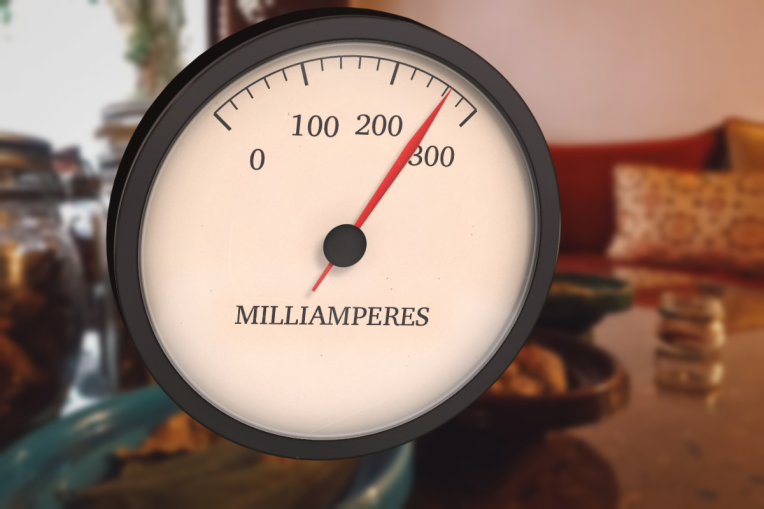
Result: 260 (mA)
